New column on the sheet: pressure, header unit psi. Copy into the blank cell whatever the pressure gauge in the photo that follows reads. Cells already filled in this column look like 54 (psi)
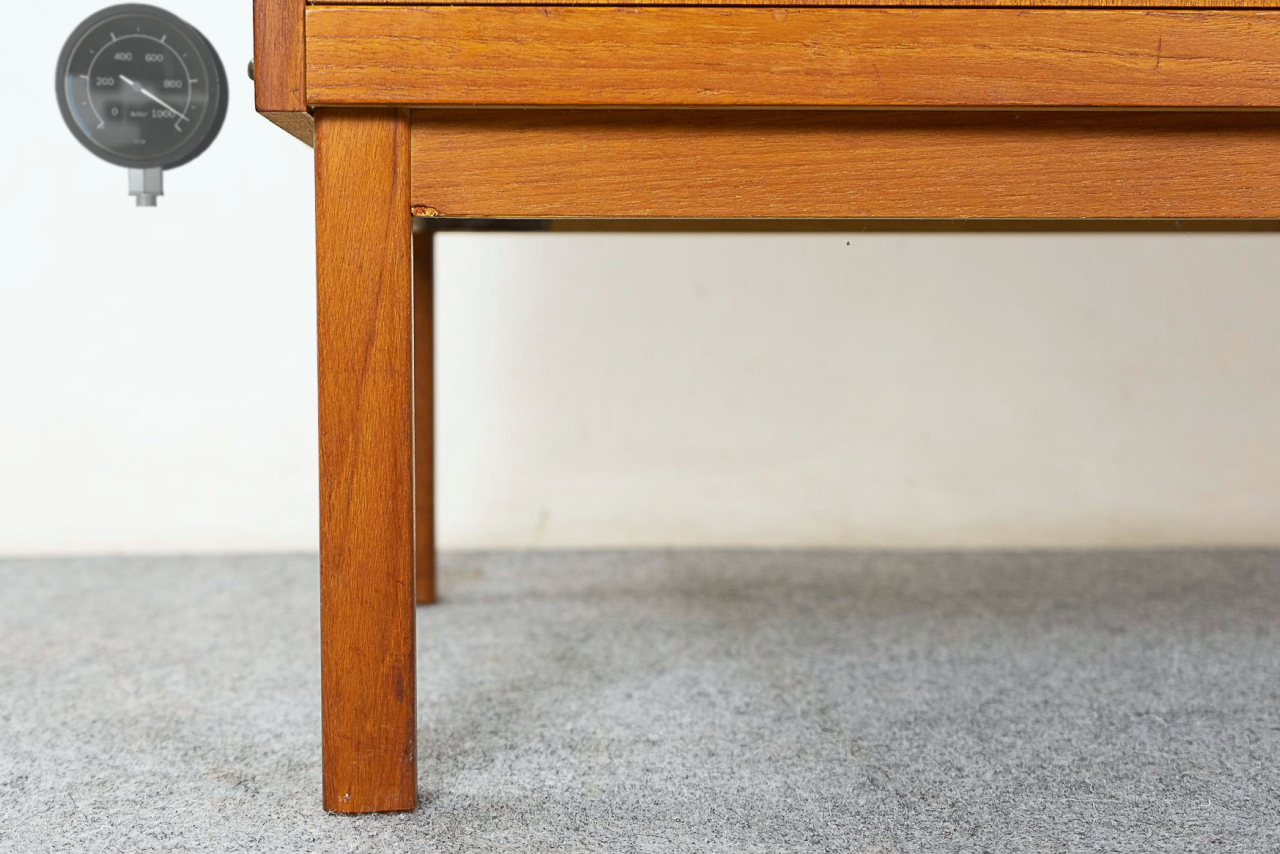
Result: 950 (psi)
